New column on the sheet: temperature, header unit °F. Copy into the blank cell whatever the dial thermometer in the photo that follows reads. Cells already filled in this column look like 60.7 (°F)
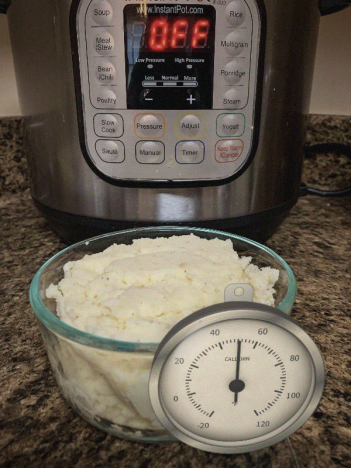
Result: 50 (°F)
